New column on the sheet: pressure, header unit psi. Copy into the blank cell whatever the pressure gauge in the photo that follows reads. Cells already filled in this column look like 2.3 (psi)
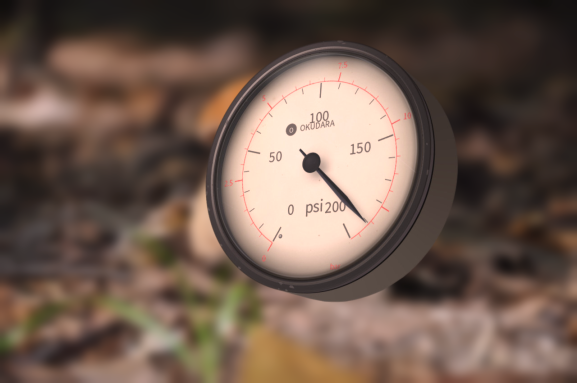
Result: 190 (psi)
